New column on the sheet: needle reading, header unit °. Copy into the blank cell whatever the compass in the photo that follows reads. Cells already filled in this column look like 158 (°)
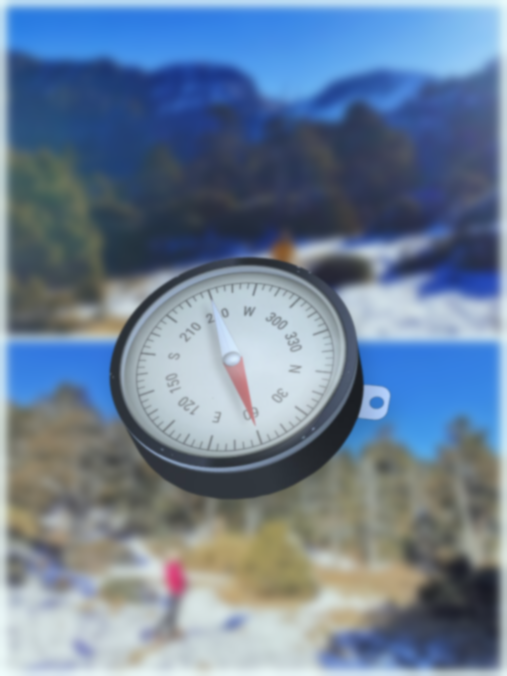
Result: 60 (°)
